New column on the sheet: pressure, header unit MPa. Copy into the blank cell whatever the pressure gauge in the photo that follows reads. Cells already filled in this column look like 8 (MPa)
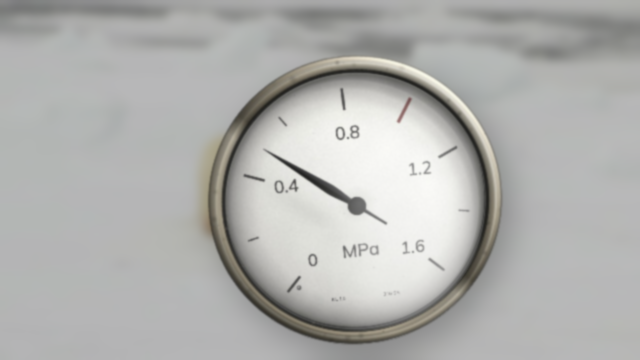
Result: 0.5 (MPa)
